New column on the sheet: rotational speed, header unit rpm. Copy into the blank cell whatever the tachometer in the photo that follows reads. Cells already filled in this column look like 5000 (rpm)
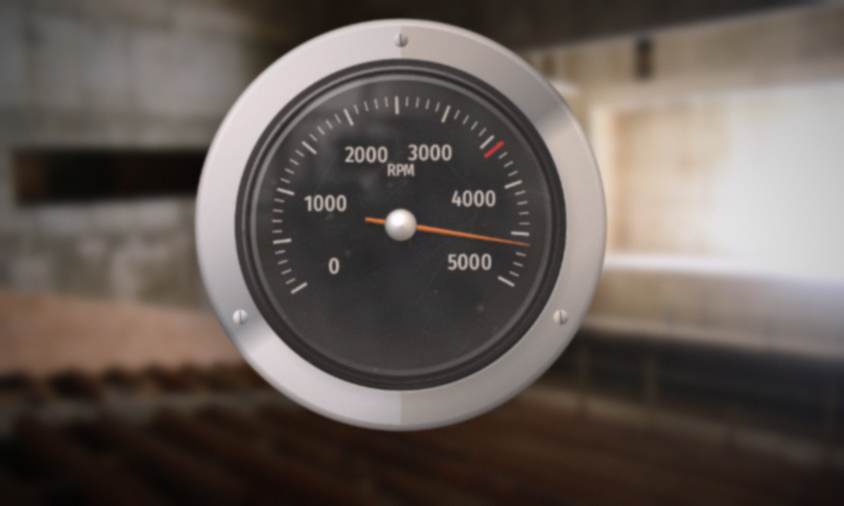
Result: 4600 (rpm)
